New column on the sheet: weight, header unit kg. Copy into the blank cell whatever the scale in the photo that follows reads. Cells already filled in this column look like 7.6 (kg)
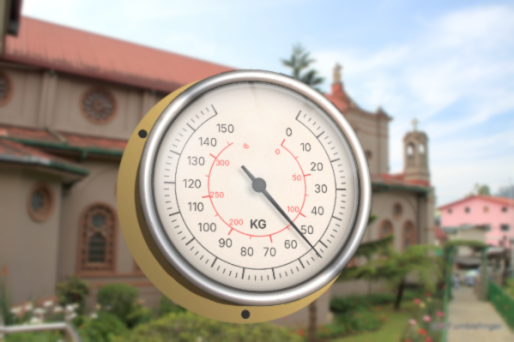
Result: 54 (kg)
